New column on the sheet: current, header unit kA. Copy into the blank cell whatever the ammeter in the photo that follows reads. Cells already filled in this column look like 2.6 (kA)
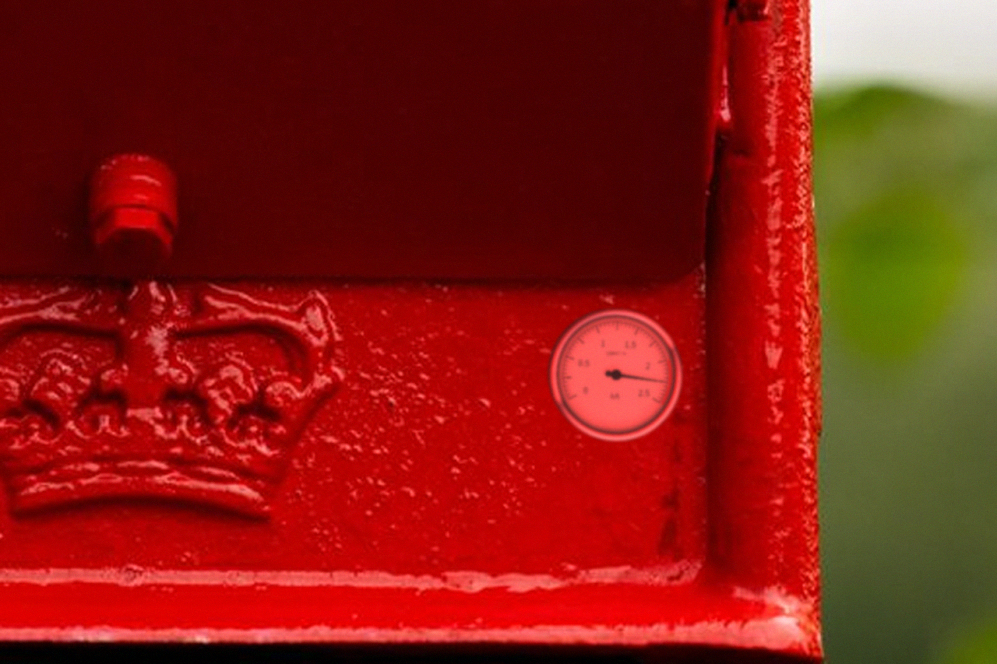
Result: 2.25 (kA)
